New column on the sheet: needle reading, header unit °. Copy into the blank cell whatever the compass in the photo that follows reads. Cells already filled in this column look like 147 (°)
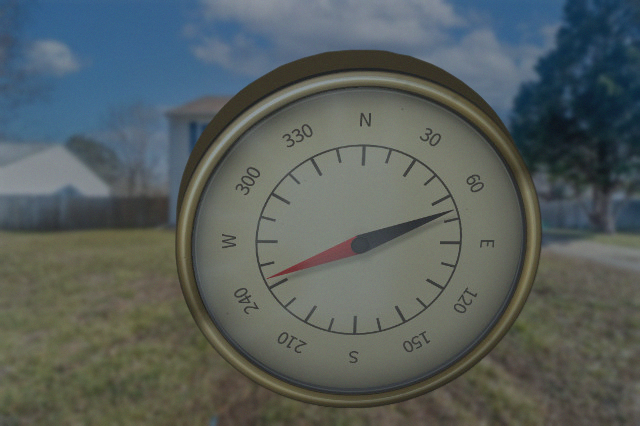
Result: 247.5 (°)
